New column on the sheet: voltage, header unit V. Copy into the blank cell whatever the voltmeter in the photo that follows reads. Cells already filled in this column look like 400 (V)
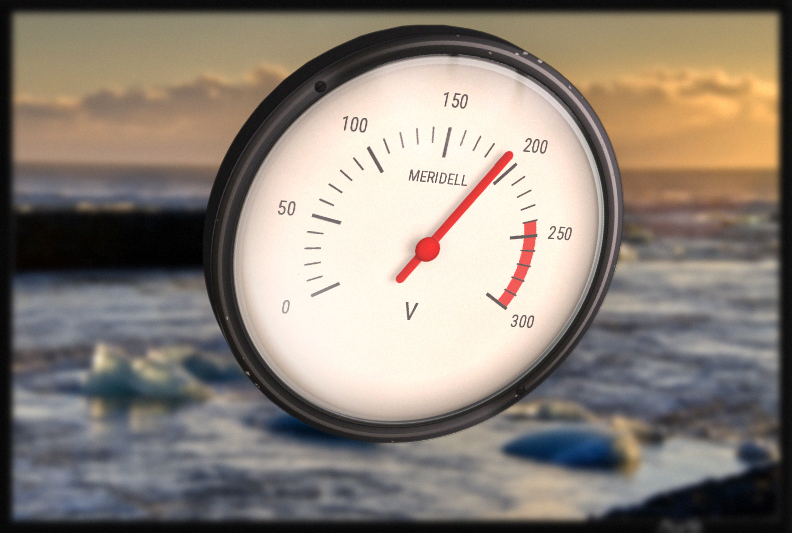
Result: 190 (V)
